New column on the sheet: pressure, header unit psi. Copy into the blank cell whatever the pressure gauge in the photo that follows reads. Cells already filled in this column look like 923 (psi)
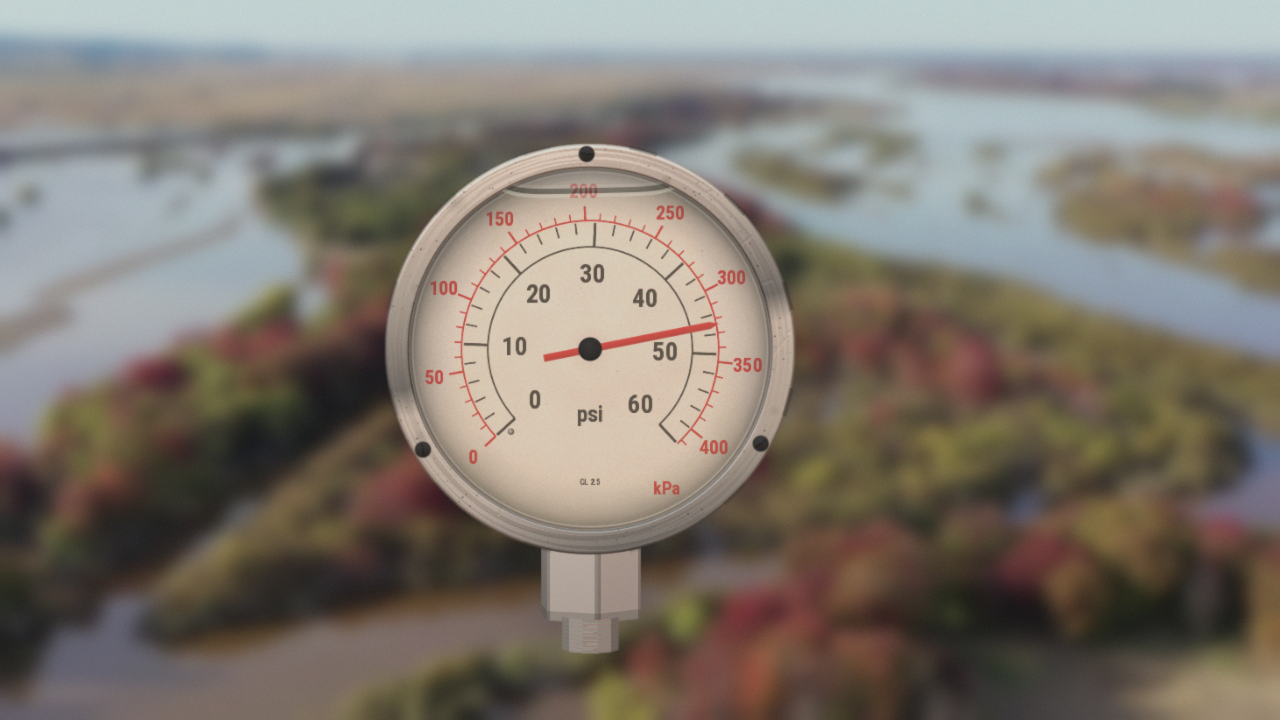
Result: 47 (psi)
